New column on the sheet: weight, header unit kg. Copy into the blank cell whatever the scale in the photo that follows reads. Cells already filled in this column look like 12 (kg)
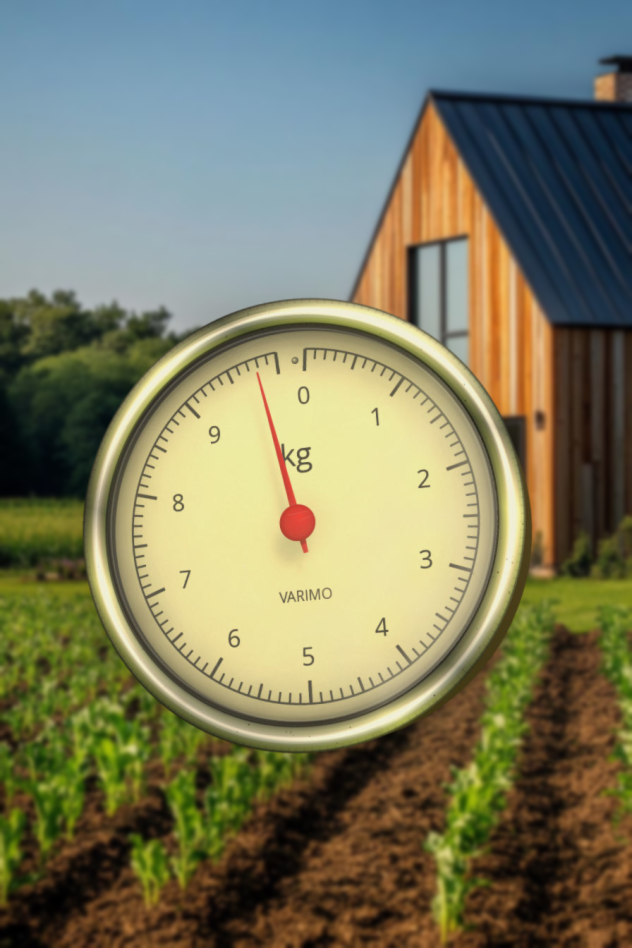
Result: 9.8 (kg)
